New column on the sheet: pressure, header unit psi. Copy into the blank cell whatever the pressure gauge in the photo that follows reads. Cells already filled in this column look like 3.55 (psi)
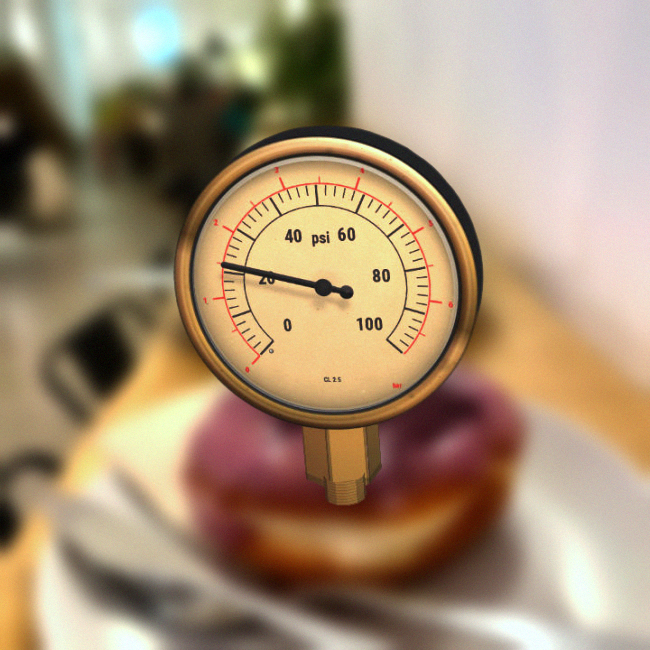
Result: 22 (psi)
